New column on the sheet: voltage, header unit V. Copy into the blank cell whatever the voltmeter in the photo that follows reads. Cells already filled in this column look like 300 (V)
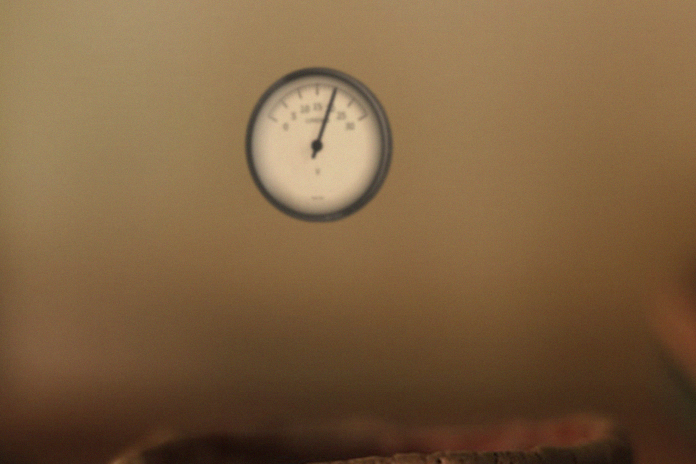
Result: 20 (V)
